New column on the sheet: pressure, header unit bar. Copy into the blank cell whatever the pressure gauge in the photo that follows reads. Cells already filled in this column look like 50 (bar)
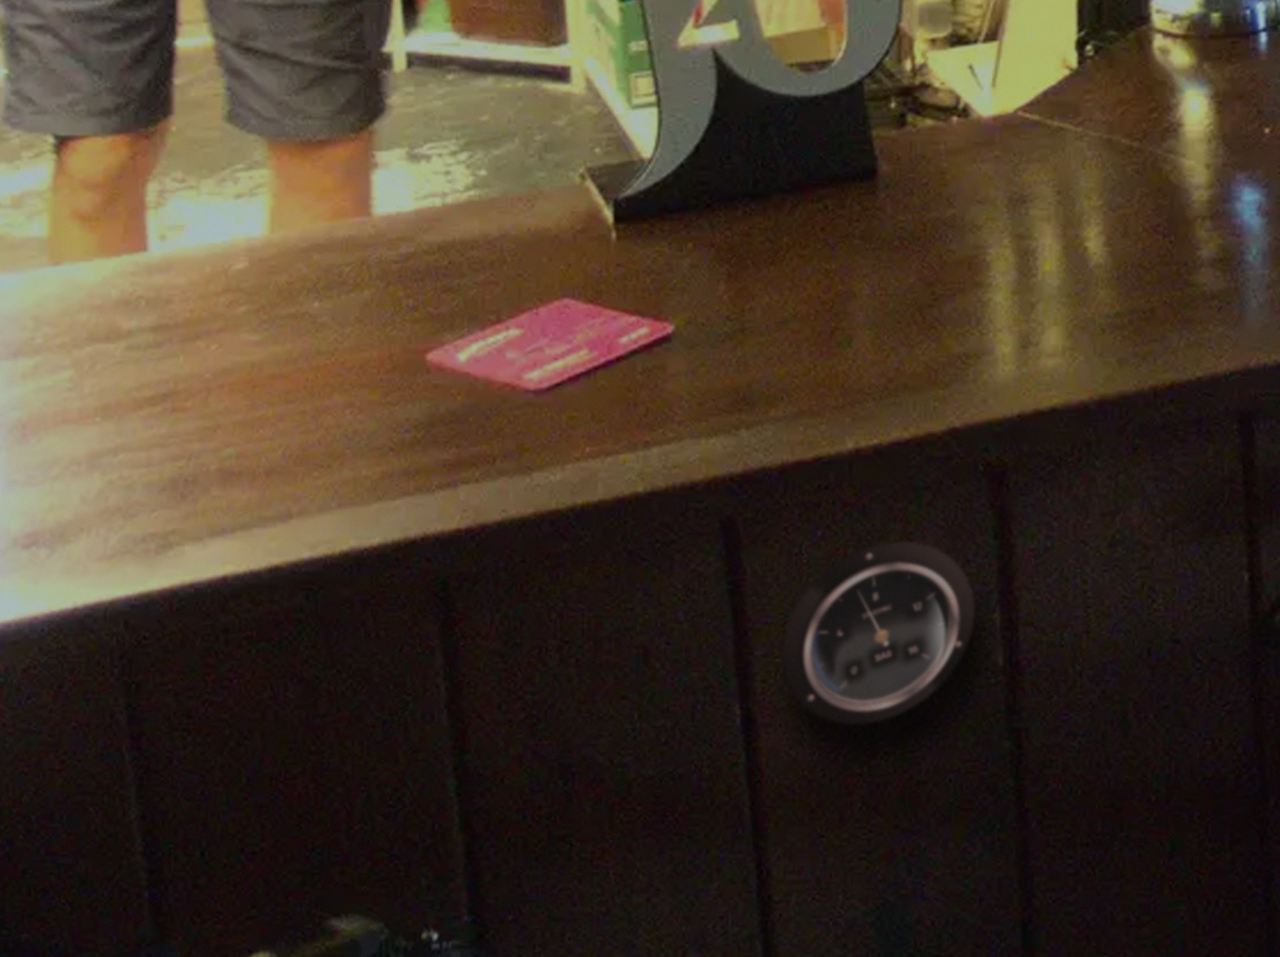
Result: 7 (bar)
